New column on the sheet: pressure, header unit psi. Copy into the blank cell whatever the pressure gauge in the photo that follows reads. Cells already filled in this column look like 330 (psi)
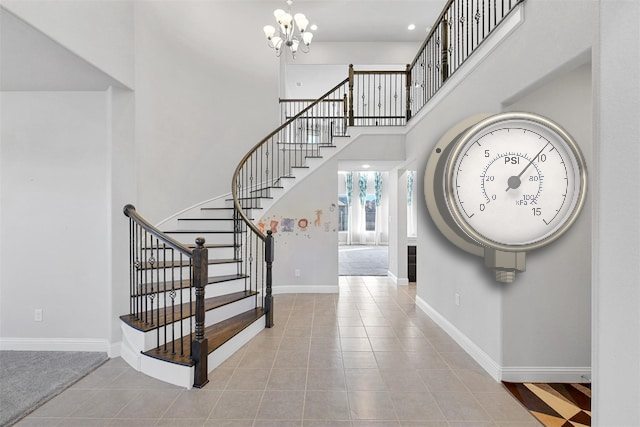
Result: 9.5 (psi)
